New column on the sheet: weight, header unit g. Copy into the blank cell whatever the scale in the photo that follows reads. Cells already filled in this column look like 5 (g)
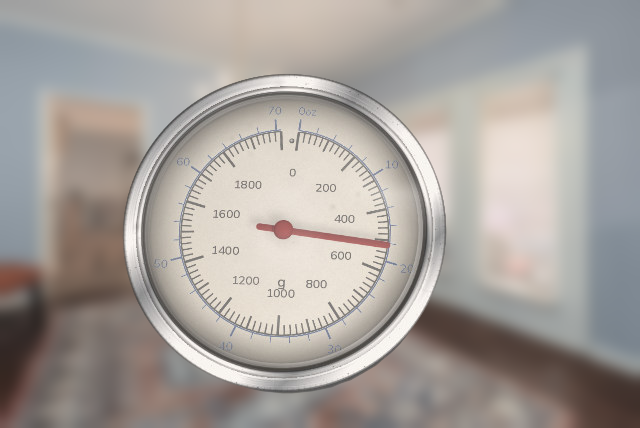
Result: 520 (g)
